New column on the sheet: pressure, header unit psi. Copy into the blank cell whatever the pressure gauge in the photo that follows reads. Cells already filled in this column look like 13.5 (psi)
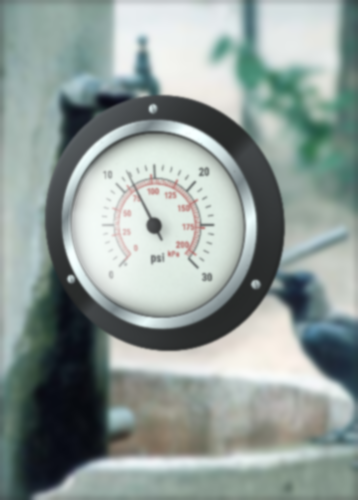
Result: 12 (psi)
